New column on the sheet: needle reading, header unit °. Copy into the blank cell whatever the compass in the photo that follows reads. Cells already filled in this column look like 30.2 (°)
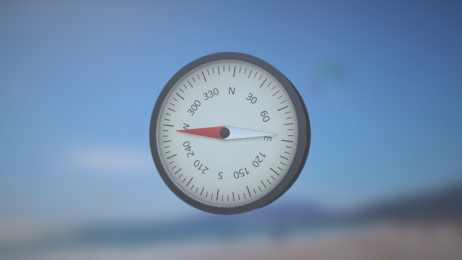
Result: 265 (°)
